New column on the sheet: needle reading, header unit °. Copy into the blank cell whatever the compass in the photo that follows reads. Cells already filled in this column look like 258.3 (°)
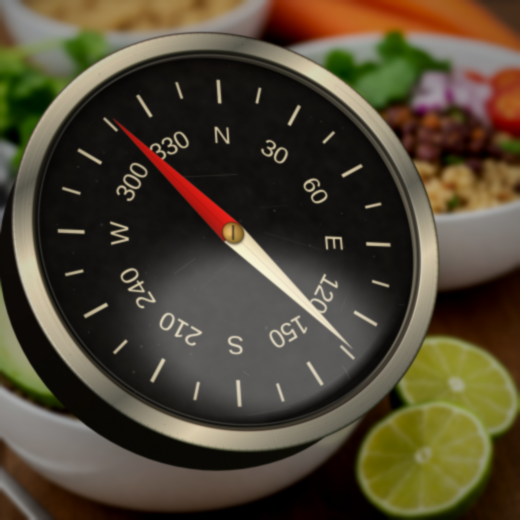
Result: 315 (°)
